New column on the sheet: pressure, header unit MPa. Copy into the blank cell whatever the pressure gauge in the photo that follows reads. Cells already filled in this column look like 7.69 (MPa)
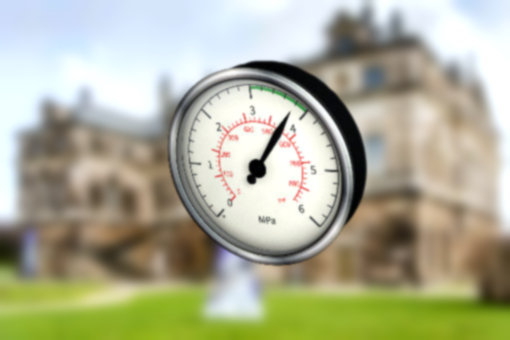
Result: 3.8 (MPa)
